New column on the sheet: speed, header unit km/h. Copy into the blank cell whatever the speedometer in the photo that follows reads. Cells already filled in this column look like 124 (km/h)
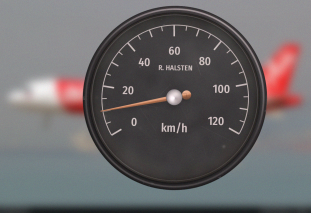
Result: 10 (km/h)
